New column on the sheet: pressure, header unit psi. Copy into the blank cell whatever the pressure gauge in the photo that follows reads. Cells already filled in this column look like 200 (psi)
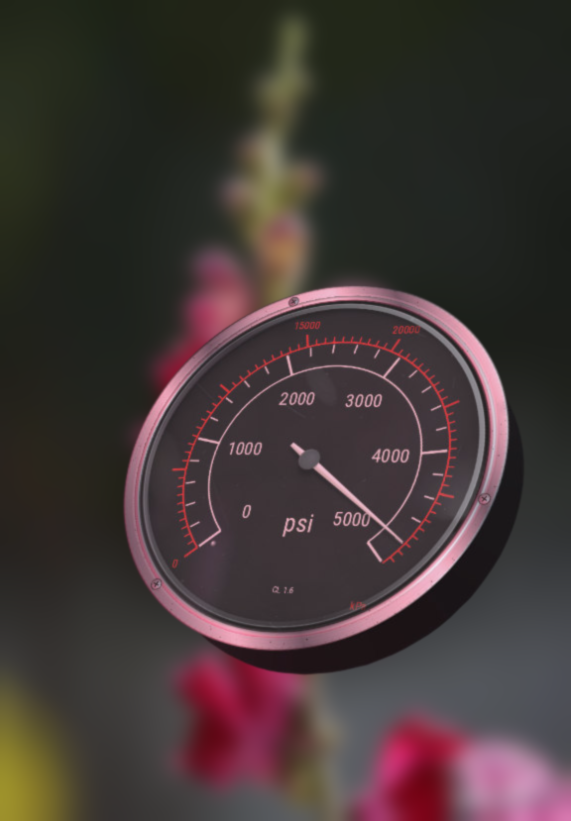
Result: 4800 (psi)
